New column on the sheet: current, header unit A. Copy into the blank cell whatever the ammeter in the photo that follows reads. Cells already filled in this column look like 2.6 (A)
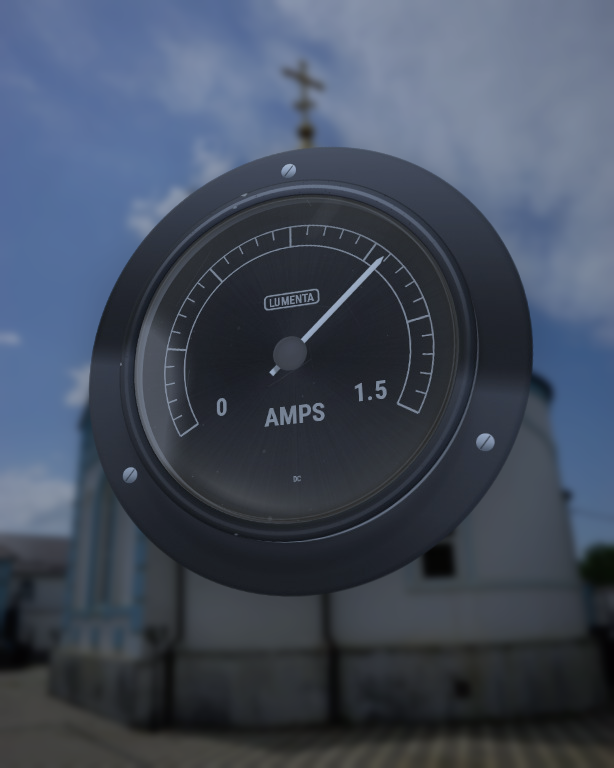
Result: 1.05 (A)
